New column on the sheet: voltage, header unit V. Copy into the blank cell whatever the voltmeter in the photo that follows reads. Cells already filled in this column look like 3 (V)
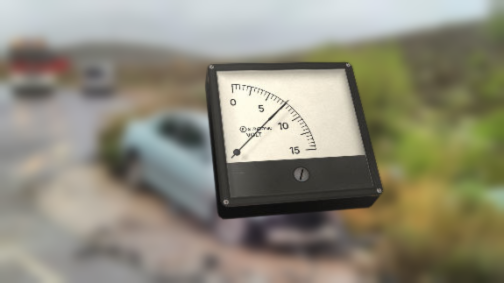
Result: 7.5 (V)
